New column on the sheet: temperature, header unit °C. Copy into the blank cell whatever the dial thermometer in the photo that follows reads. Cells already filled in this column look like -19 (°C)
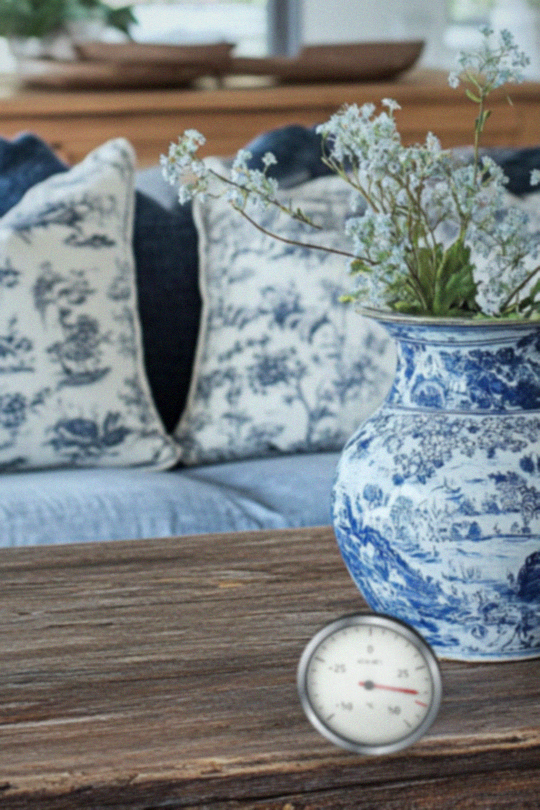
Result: 35 (°C)
